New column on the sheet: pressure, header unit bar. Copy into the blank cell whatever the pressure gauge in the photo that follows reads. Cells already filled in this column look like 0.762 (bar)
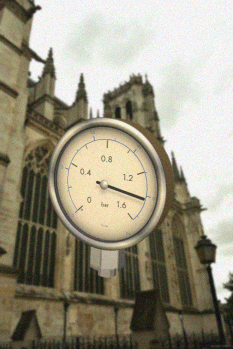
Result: 1.4 (bar)
